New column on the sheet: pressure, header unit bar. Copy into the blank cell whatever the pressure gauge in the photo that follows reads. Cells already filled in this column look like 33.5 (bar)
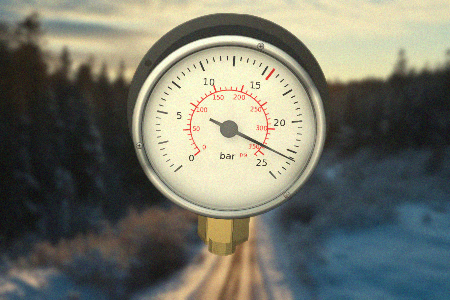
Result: 23 (bar)
